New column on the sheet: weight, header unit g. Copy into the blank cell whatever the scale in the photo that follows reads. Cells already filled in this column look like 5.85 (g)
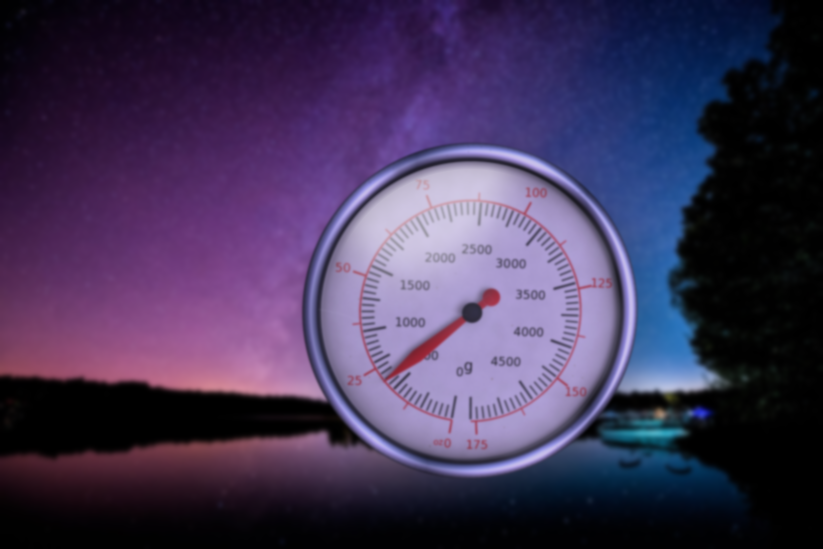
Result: 600 (g)
